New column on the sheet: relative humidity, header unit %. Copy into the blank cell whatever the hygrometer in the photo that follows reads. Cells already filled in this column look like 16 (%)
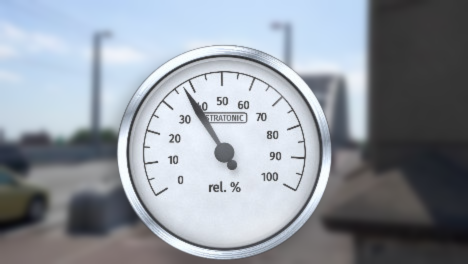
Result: 37.5 (%)
